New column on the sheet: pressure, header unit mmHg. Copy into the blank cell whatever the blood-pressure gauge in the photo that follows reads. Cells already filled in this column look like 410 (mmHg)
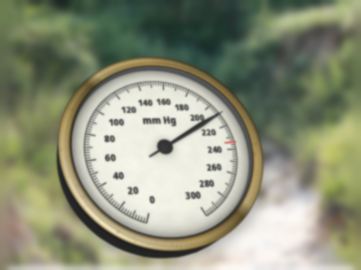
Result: 210 (mmHg)
